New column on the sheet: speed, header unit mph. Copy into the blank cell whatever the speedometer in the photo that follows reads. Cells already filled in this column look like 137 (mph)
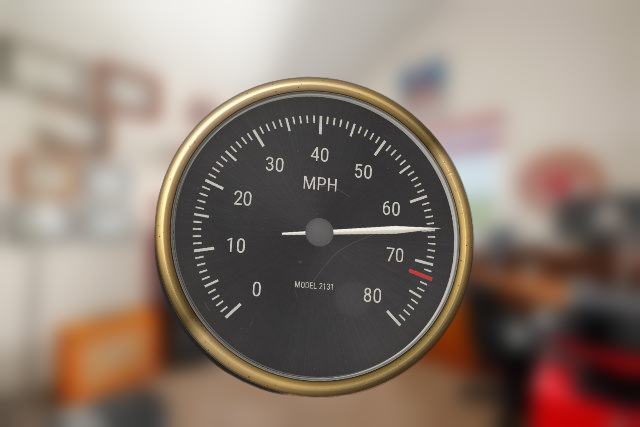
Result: 65 (mph)
